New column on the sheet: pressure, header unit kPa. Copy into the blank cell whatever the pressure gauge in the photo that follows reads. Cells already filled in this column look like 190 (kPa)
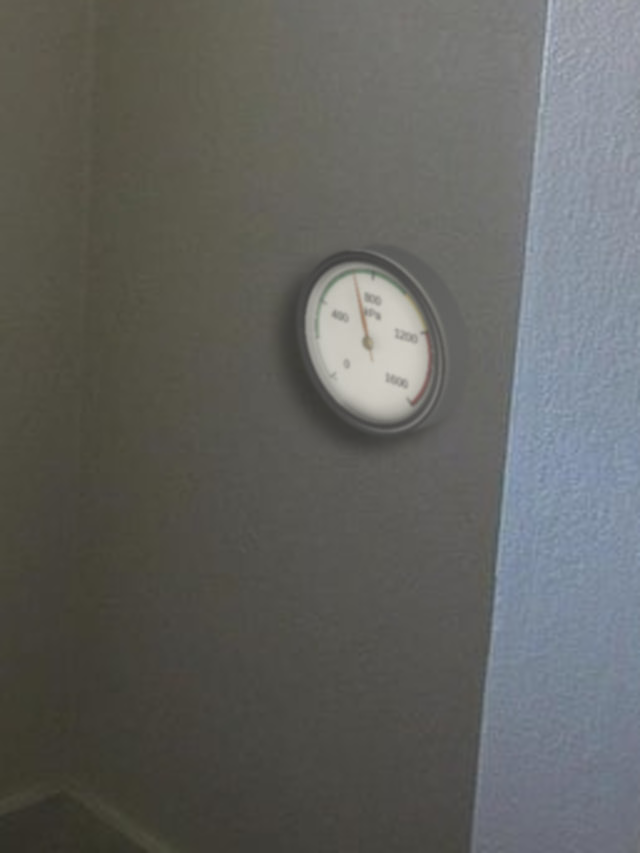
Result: 700 (kPa)
